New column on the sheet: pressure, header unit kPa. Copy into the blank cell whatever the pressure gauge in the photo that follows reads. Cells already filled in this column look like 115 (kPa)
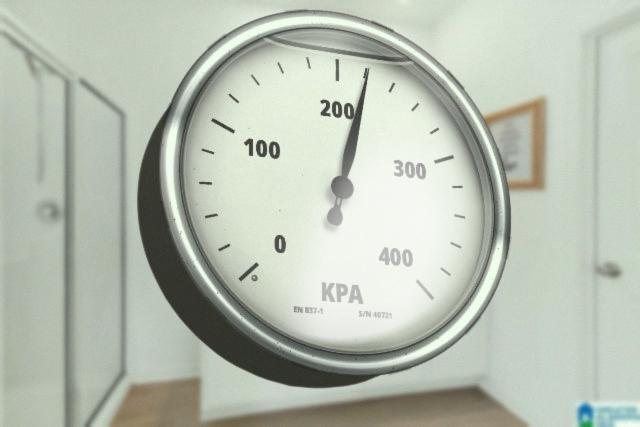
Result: 220 (kPa)
